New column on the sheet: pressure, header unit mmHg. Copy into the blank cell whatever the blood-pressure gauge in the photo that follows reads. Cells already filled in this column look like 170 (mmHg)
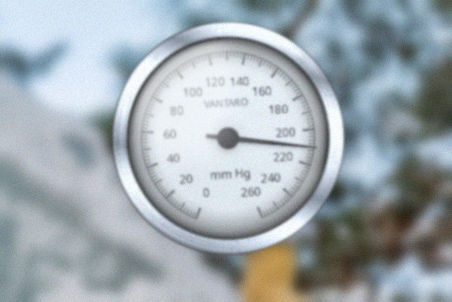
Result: 210 (mmHg)
